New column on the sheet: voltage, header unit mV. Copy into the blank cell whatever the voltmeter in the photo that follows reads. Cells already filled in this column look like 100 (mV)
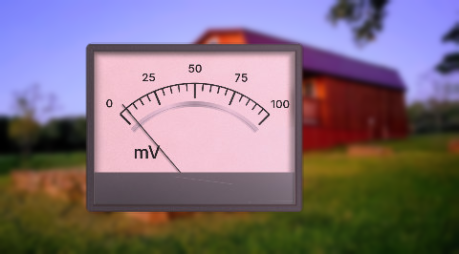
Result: 5 (mV)
